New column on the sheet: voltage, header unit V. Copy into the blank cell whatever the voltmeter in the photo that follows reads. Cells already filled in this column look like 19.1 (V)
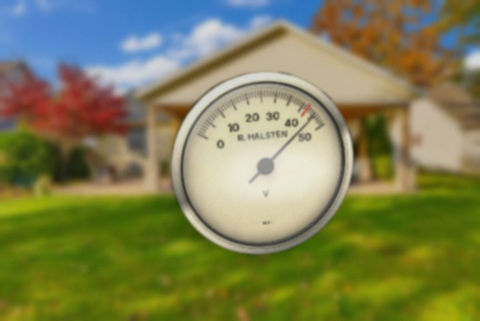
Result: 45 (V)
